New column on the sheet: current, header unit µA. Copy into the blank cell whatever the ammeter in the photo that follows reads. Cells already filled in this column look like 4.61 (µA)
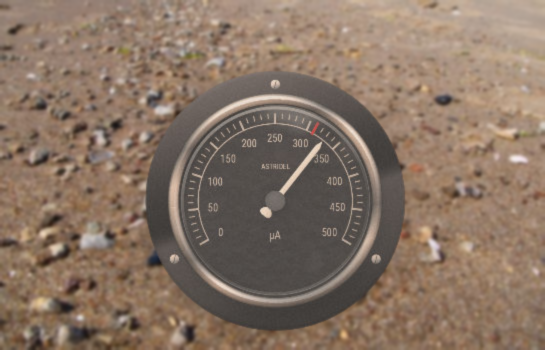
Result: 330 (µA)
